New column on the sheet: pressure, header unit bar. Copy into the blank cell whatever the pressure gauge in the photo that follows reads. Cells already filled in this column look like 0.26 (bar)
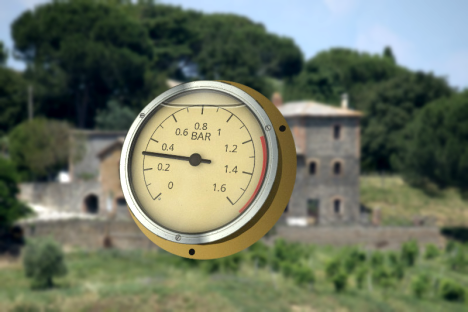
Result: 0.3 (bar)
